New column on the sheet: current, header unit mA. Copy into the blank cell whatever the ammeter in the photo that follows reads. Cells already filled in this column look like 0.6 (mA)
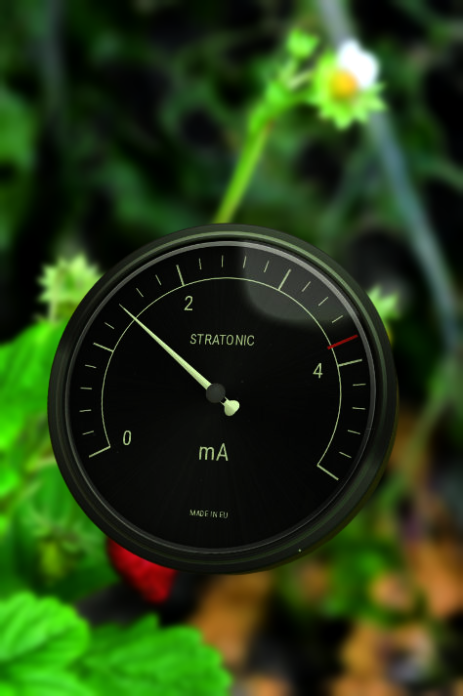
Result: 1.4 (mA)
